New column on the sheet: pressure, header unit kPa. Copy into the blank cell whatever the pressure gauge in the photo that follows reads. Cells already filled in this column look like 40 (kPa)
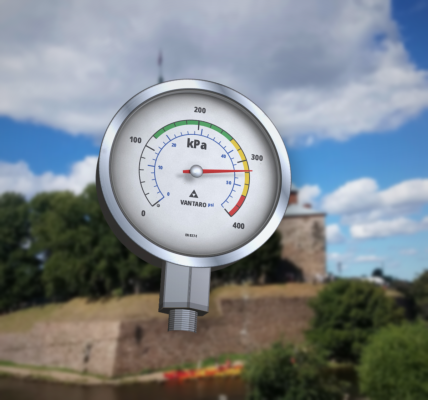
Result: 320 (kPa)
